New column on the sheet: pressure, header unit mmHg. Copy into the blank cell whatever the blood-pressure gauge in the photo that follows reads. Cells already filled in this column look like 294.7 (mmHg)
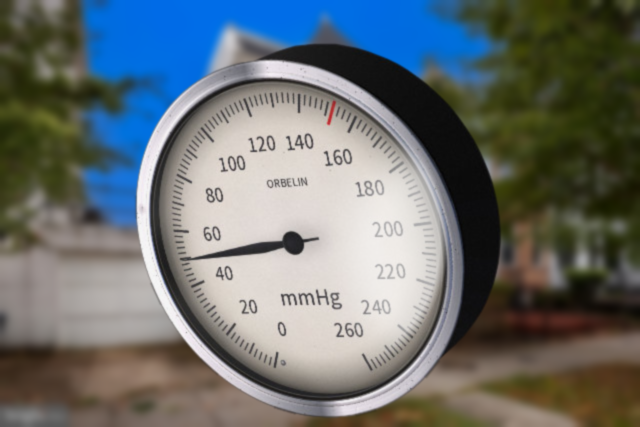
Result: 50 (mmHg)
